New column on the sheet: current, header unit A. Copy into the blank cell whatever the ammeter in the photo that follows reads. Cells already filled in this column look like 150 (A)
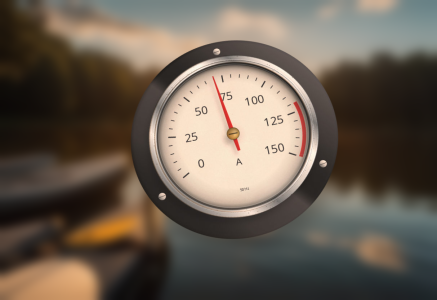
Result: 70 (A)
